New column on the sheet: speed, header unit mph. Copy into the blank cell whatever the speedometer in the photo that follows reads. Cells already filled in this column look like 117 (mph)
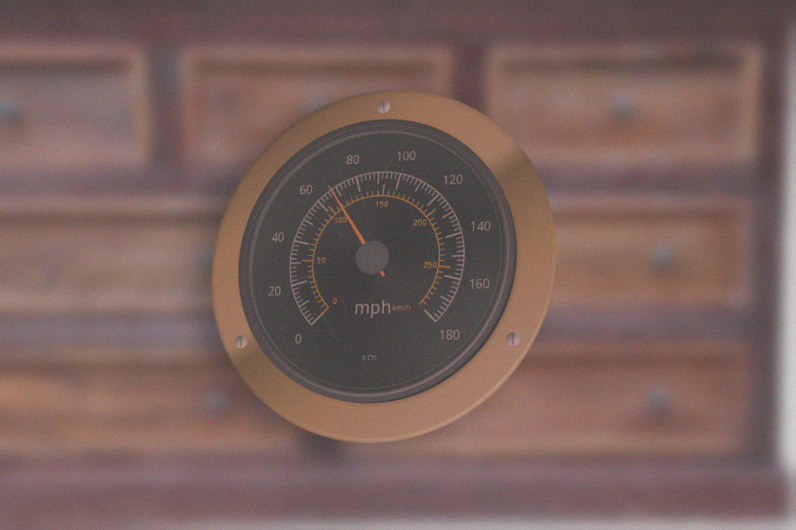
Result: 68 (mph)
